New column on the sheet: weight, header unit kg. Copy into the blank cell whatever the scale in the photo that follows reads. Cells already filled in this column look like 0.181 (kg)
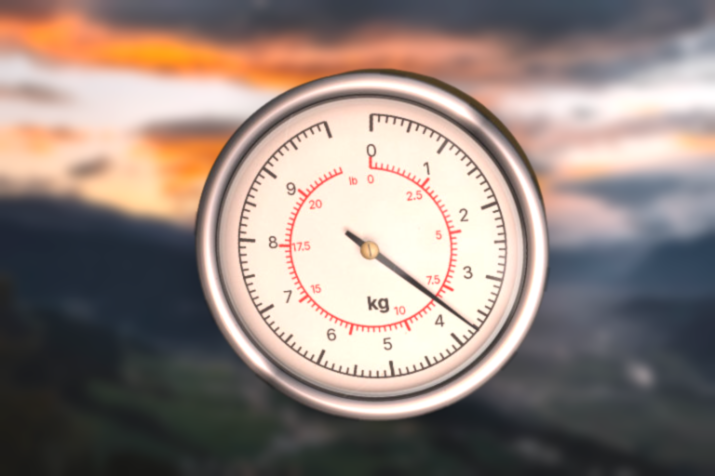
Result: 3.7 (kg)
